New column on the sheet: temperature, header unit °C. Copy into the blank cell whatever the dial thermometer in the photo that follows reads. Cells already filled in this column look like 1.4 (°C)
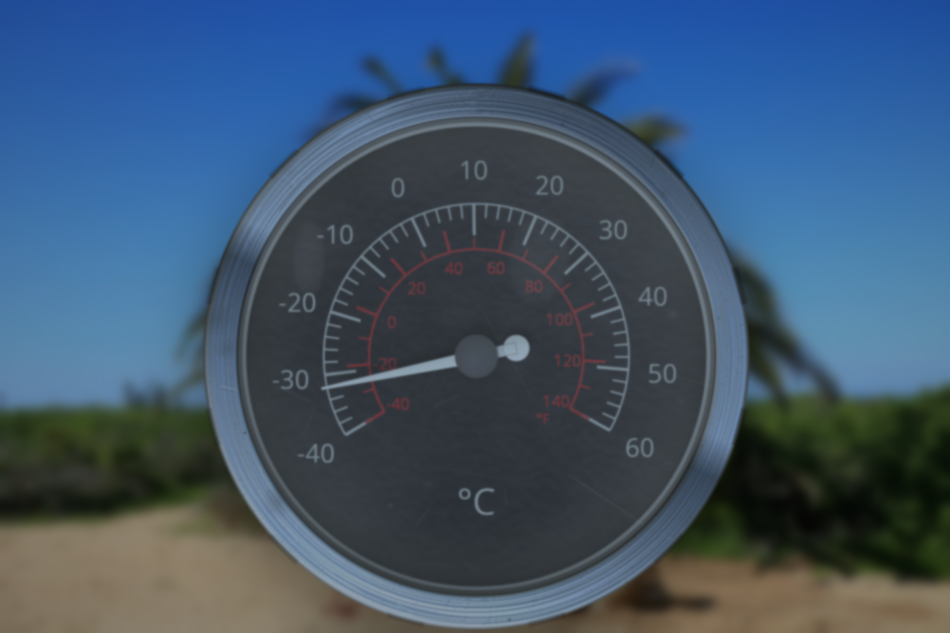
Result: -32 (°C)
